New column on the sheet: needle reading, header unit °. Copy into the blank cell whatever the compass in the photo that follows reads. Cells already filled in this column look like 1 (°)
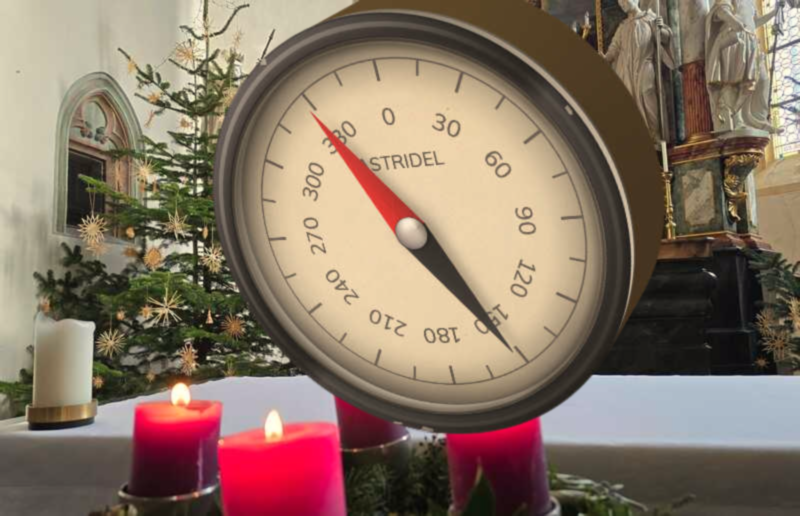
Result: 330 (°)
